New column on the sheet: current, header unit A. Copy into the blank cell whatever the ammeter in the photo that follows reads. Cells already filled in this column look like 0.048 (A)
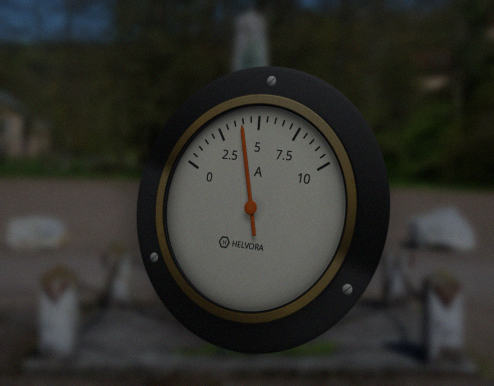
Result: 4 (A)
